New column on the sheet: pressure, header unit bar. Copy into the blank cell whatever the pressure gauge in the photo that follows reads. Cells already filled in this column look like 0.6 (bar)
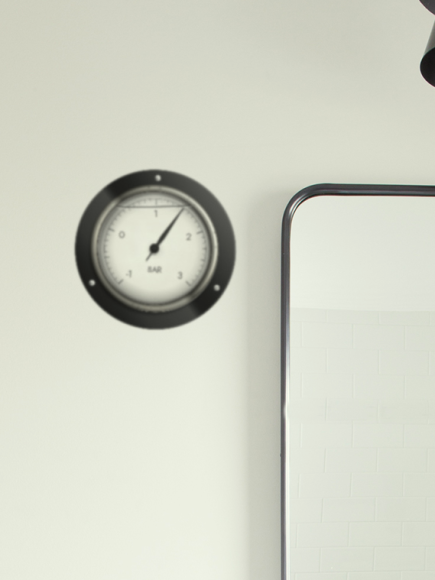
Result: 1.5 (bar)
